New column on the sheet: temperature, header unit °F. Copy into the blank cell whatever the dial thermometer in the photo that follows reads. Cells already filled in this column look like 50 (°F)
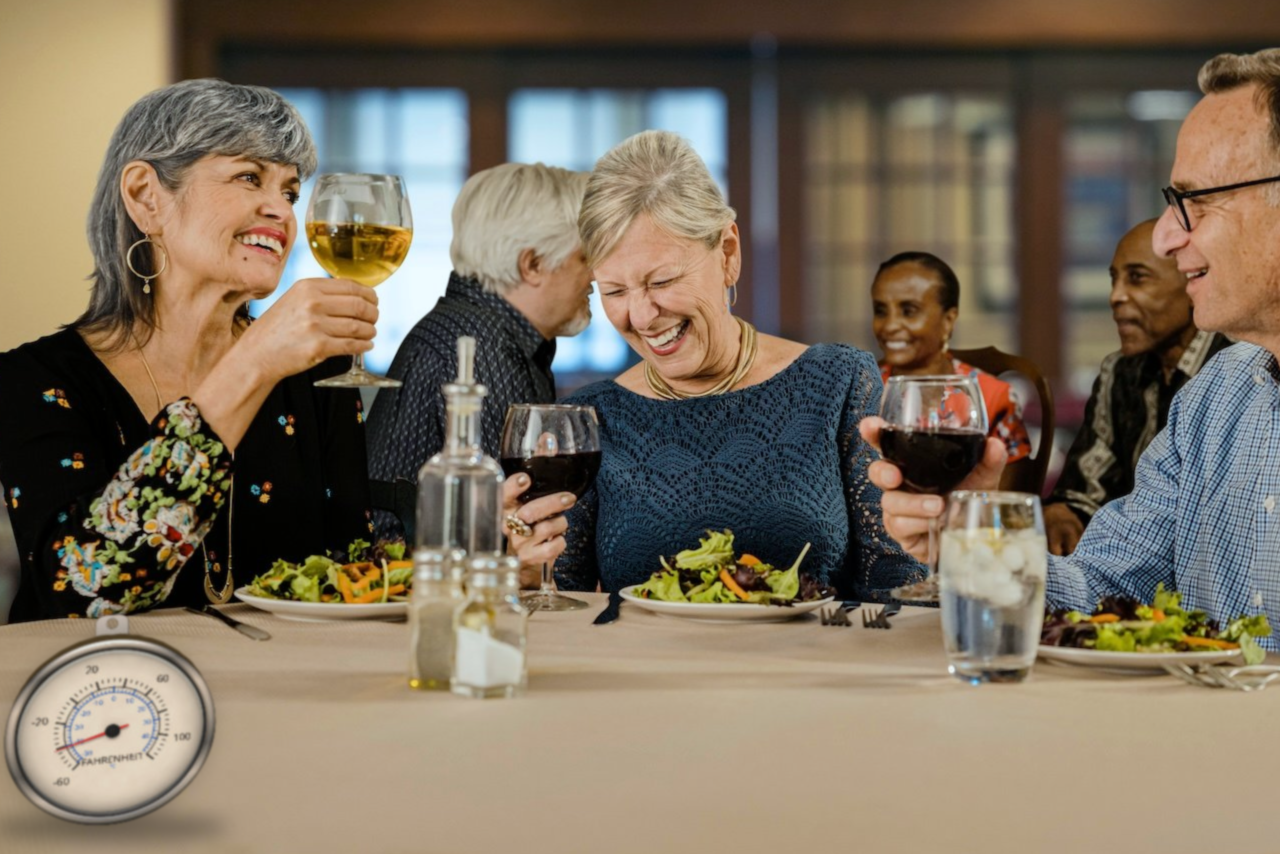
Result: -40 (°F)
